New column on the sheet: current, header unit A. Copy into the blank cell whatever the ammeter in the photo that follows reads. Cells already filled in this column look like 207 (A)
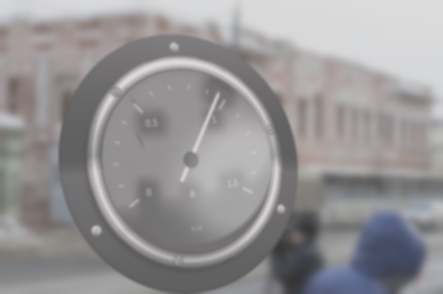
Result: 0.95 (A)
